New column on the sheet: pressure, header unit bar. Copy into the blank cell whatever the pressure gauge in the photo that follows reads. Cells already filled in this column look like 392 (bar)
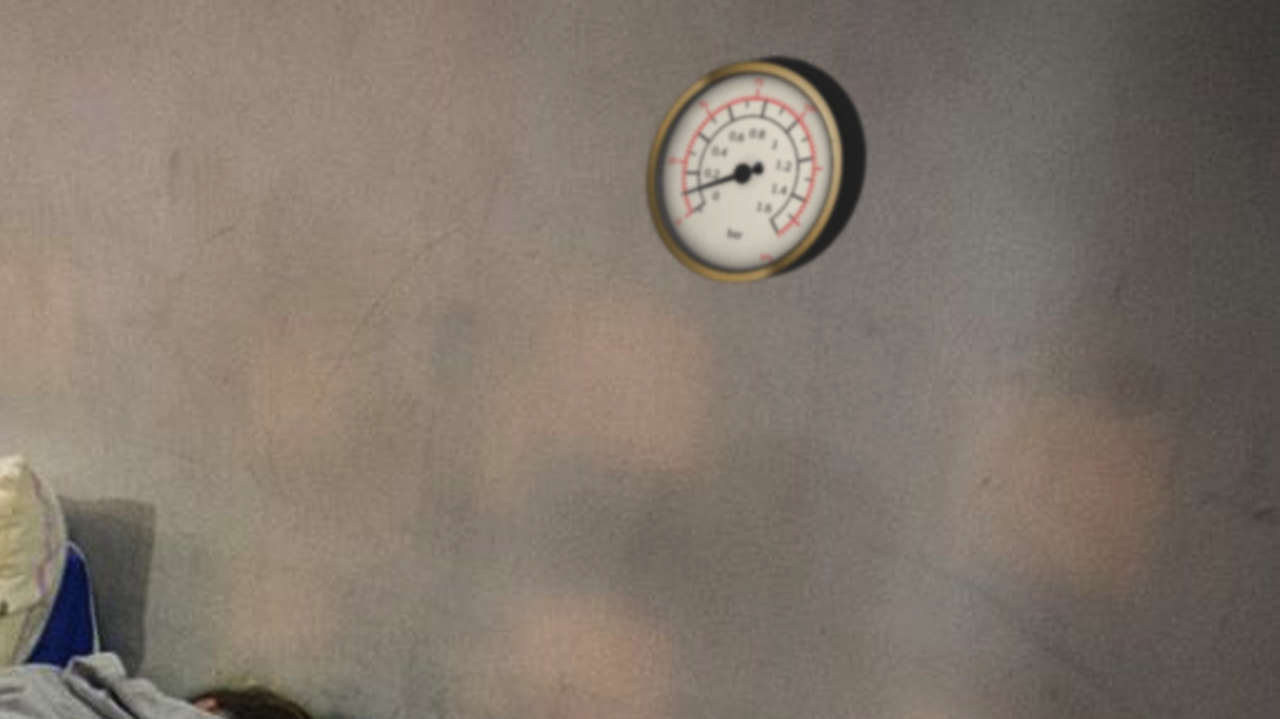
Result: 0.1 (bar)
